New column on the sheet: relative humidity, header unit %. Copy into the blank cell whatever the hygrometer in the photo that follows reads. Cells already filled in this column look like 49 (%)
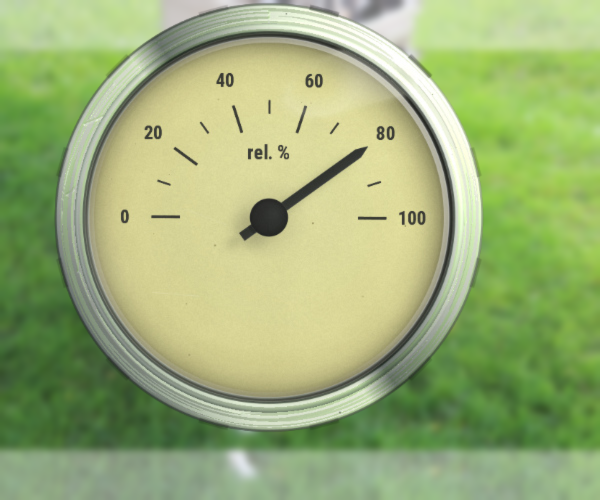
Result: 80 (%)
